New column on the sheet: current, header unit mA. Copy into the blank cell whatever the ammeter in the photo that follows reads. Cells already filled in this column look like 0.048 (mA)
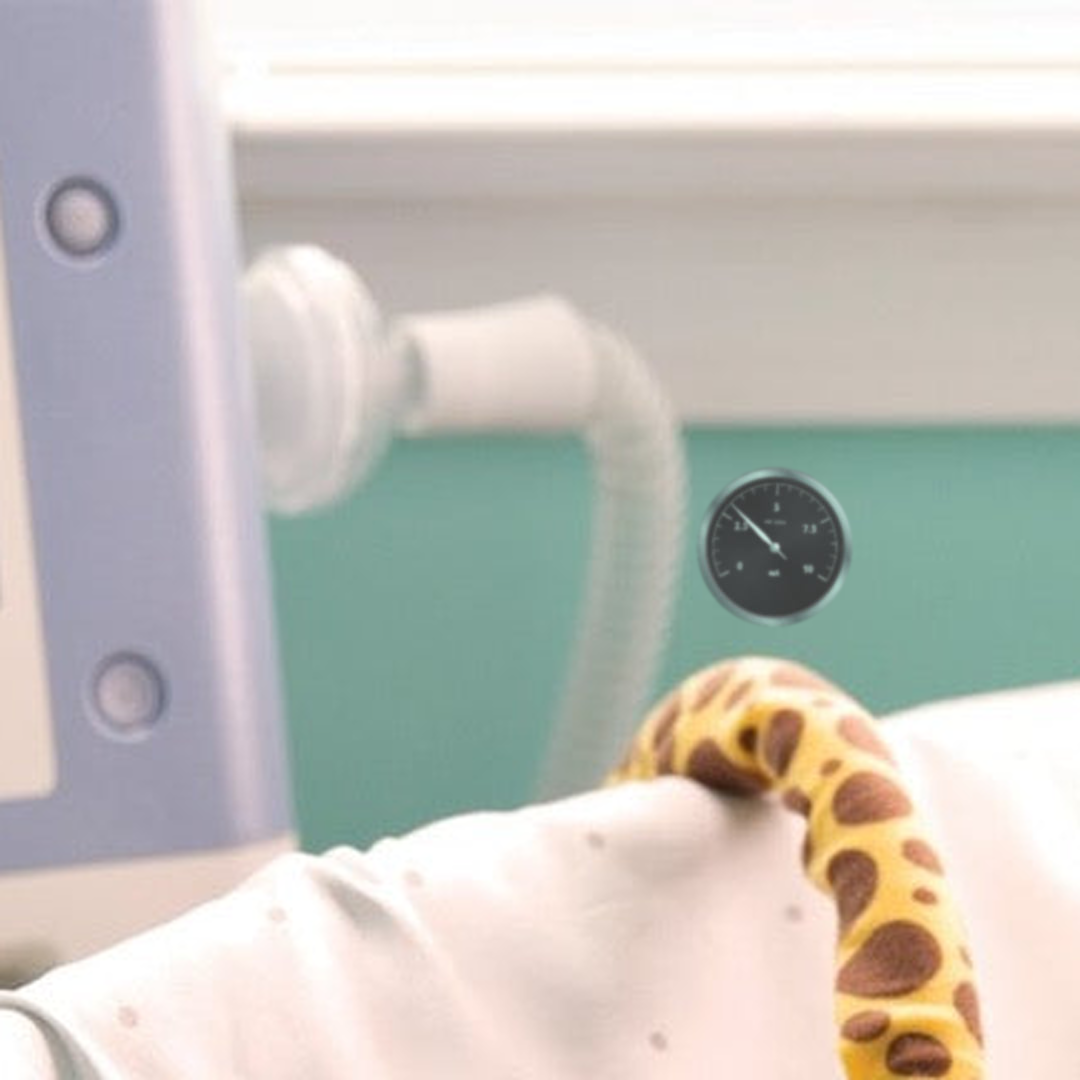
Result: 3 (mA)
